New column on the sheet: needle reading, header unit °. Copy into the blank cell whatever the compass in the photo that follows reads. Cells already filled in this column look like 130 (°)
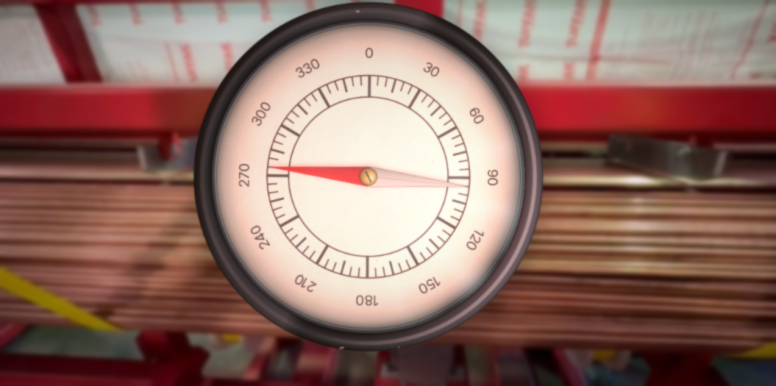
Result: 275 (°)
